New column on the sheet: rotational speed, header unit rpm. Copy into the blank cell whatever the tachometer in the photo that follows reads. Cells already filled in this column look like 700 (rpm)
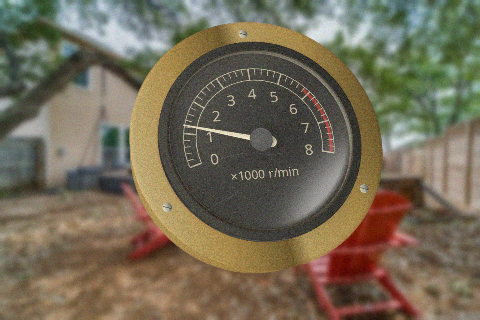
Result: 1200 (rpm)
